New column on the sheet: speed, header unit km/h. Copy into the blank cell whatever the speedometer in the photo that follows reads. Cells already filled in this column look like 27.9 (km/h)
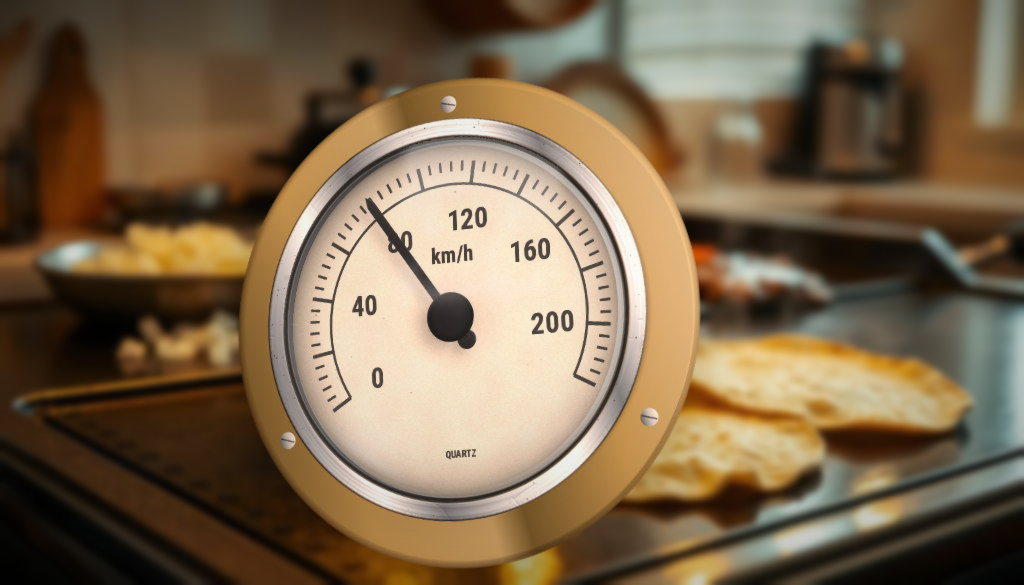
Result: 80 (km/h)
